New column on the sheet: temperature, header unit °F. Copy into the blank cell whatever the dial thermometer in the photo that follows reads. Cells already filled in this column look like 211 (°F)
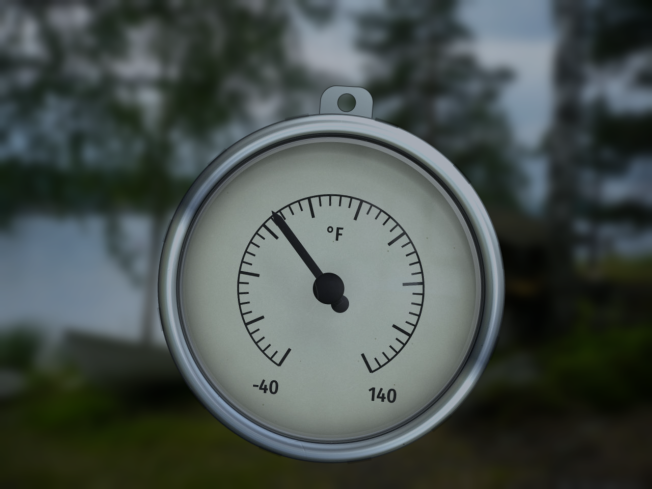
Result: 26 (°F)
